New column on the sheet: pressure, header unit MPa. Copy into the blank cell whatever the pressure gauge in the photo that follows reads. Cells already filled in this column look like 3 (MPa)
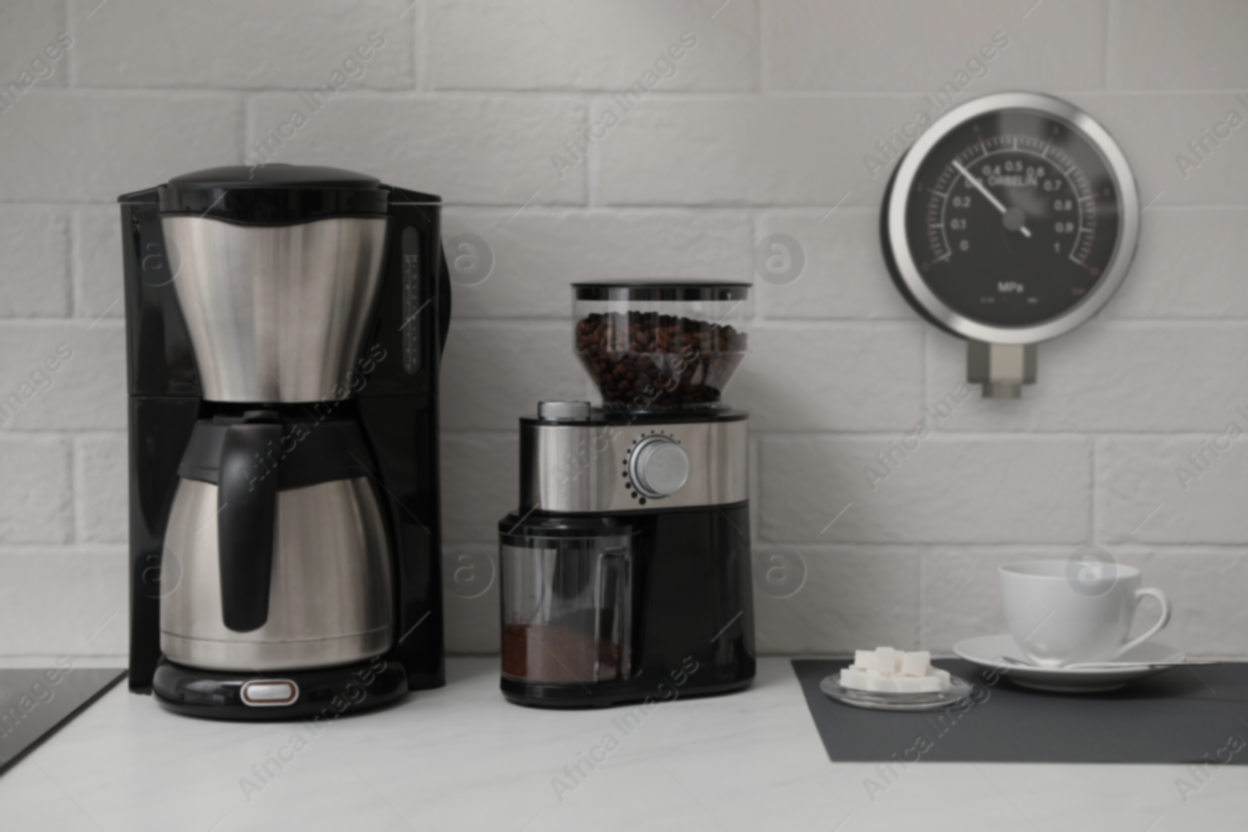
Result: 0.3 (MPa)
